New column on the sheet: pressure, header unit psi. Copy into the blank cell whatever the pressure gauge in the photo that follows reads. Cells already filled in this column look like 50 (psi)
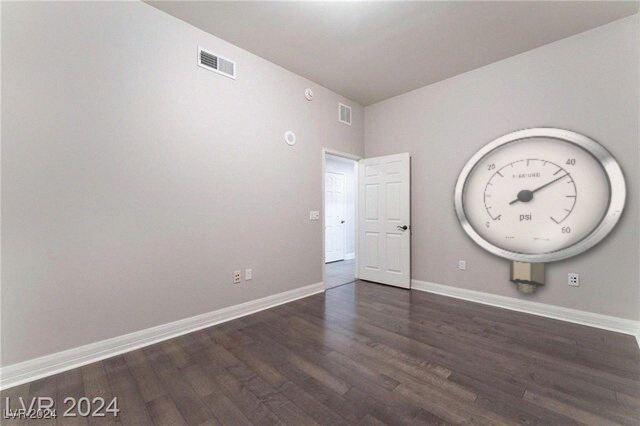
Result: 42.5 (psi)
